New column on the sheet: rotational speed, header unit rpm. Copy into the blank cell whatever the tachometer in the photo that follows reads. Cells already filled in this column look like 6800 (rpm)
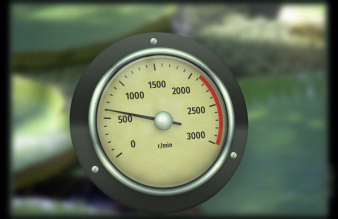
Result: 600 (rpm)
